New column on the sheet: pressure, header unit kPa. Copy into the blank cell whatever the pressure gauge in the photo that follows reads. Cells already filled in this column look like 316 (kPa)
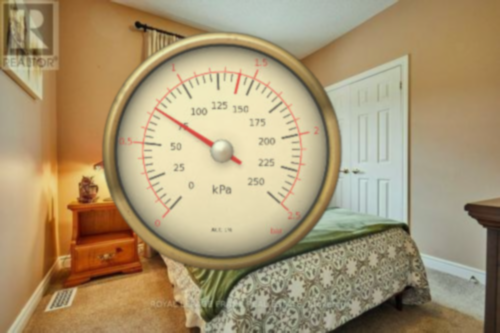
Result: 75 (kPa)
